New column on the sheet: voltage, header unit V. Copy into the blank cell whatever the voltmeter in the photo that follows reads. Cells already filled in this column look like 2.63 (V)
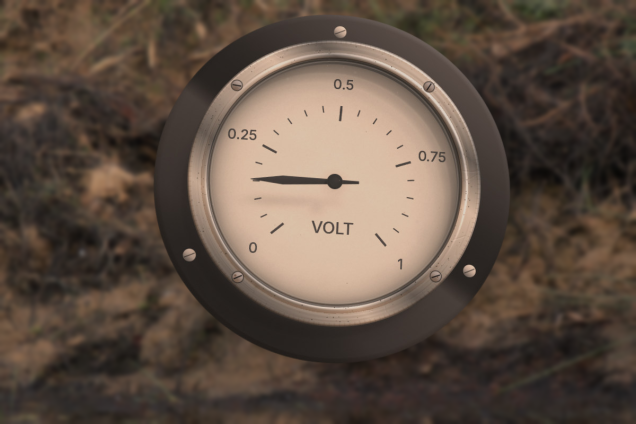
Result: 0.15 (V)
